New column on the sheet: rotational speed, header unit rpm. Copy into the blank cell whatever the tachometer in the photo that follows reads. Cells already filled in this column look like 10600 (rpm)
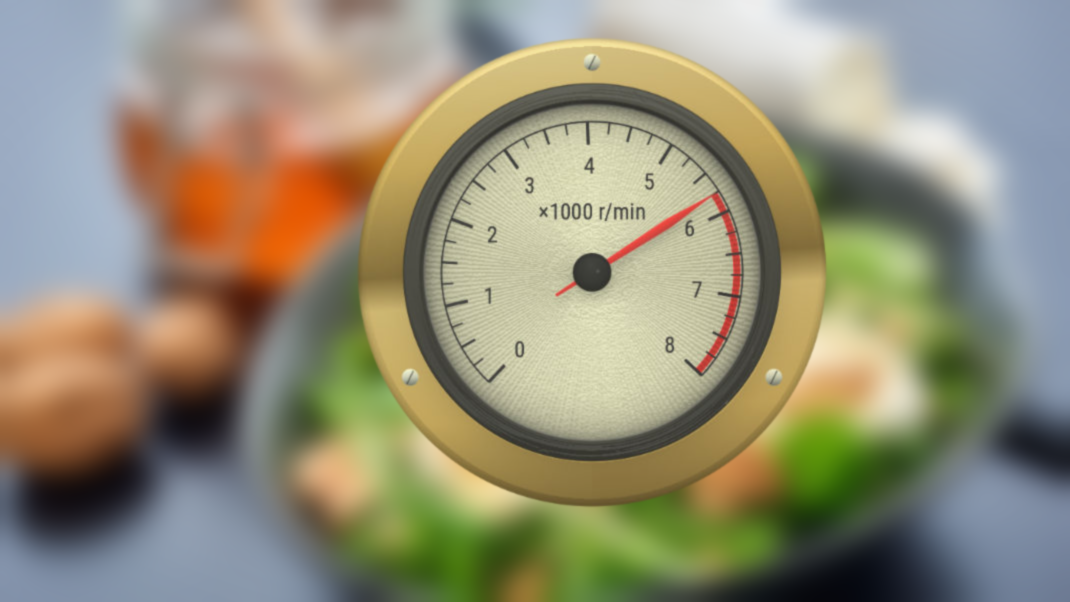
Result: 5750 (rpm)
